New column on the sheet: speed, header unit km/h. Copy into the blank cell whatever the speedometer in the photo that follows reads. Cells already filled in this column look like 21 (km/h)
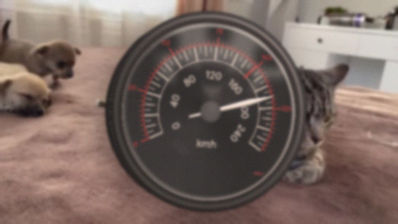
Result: 190 (km/h)
